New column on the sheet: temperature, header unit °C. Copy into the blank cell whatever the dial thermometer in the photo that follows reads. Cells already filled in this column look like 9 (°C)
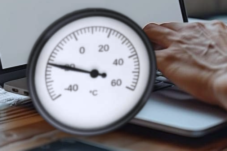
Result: -20 (°C)
